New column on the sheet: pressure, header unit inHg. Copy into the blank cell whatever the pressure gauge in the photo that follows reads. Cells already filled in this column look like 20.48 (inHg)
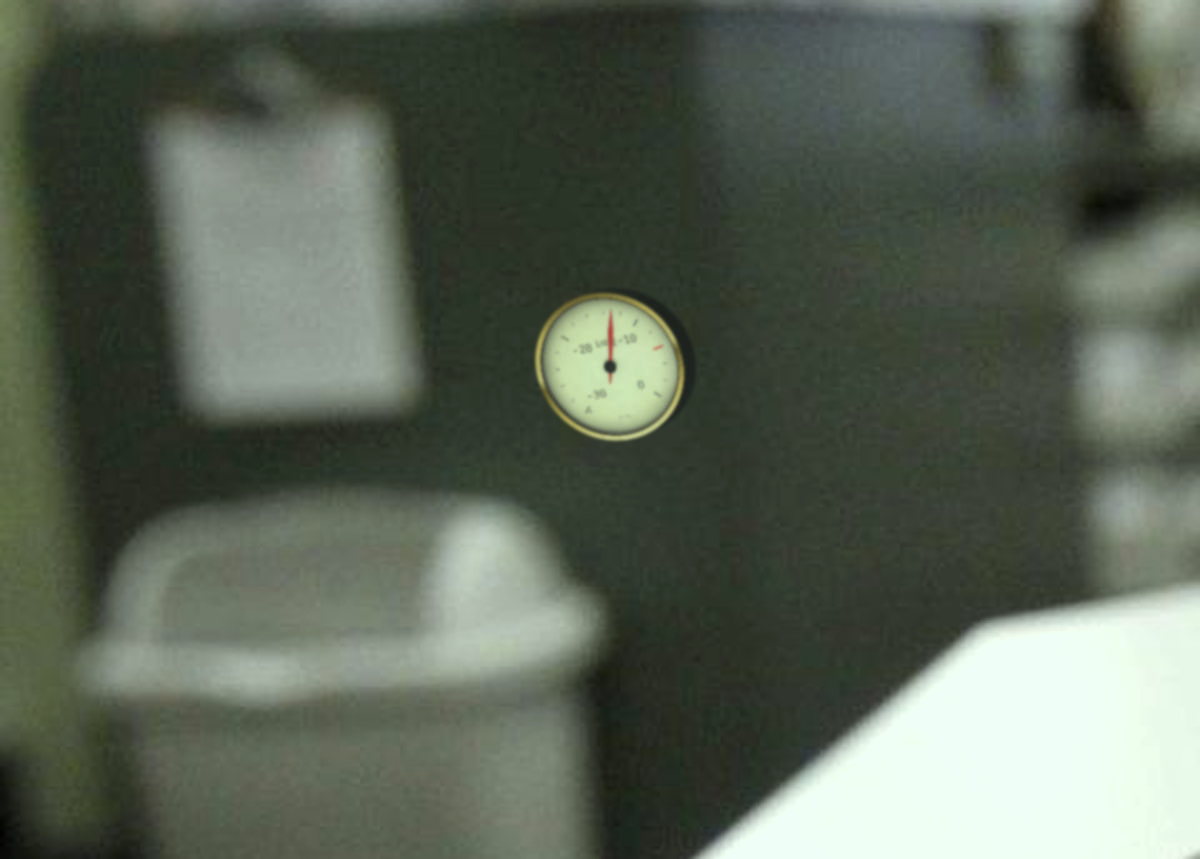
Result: -13 (inHg)
